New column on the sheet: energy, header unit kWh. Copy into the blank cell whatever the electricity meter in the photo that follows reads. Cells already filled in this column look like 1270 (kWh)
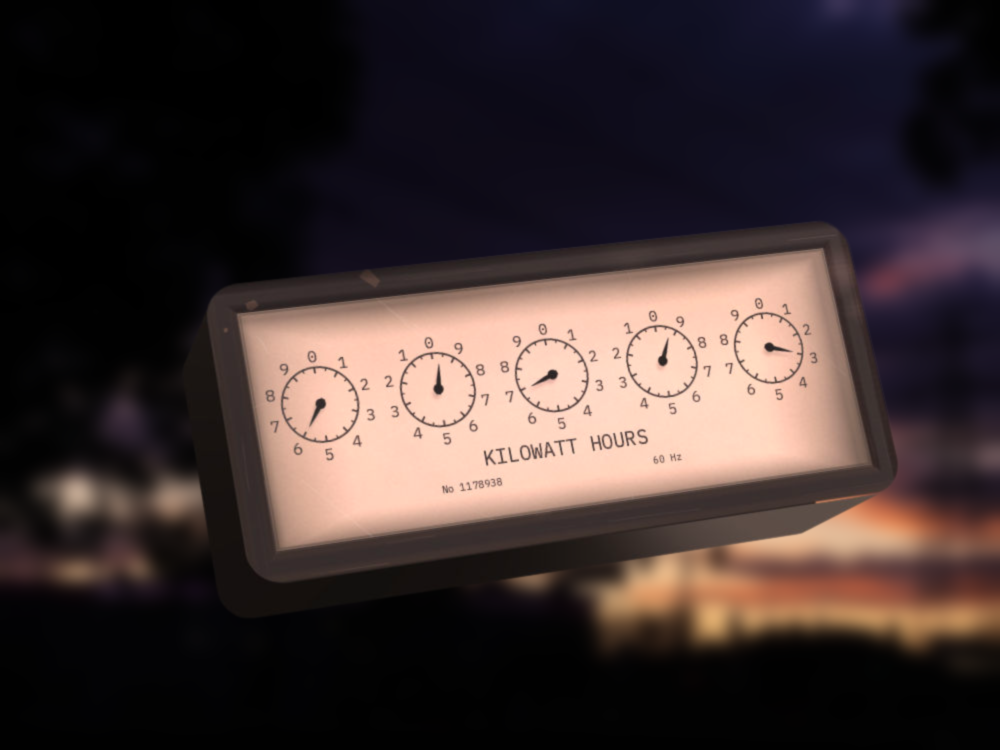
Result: 59693 (kWh)
